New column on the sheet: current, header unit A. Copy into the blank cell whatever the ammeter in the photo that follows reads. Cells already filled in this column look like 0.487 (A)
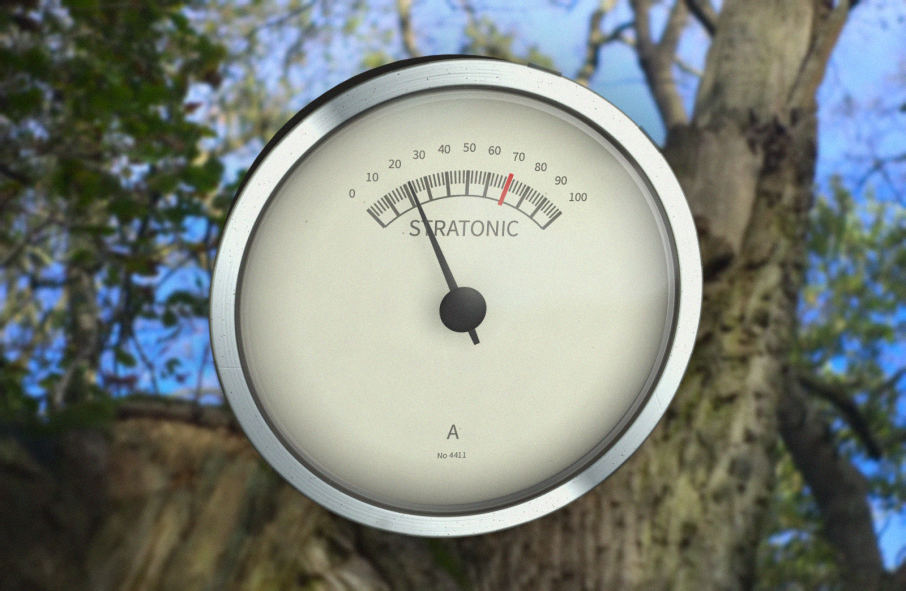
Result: 22 (A)
